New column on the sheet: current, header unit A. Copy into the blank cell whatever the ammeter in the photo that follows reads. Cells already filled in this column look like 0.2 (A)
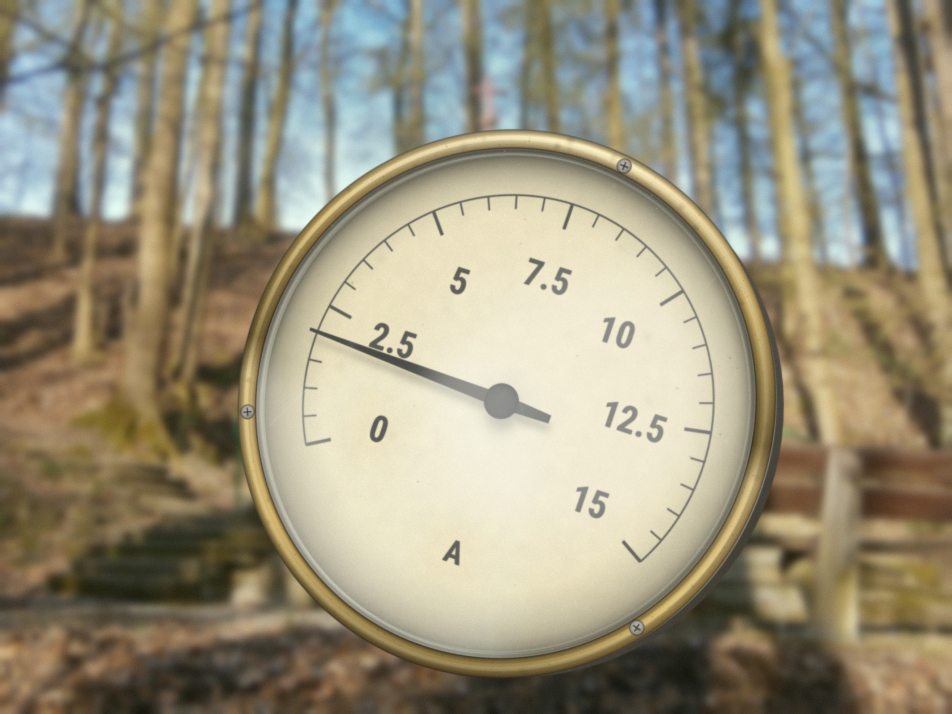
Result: 2 (A)
